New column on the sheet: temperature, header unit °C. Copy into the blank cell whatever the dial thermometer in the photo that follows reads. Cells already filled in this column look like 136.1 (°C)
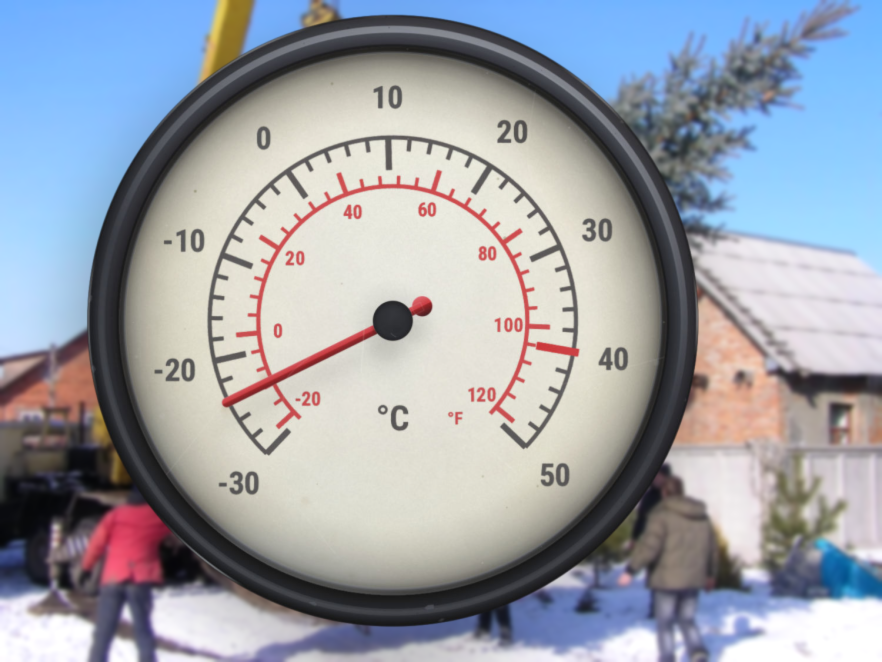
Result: -24 (°C)
